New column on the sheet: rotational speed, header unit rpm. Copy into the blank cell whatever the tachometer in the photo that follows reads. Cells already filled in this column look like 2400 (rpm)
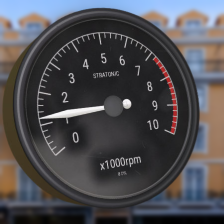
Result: 1200 (rpm)
